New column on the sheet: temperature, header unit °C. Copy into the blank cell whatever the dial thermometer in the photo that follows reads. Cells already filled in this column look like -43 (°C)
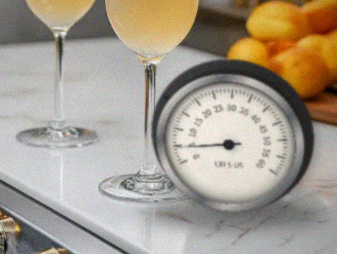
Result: 5 (°C)
